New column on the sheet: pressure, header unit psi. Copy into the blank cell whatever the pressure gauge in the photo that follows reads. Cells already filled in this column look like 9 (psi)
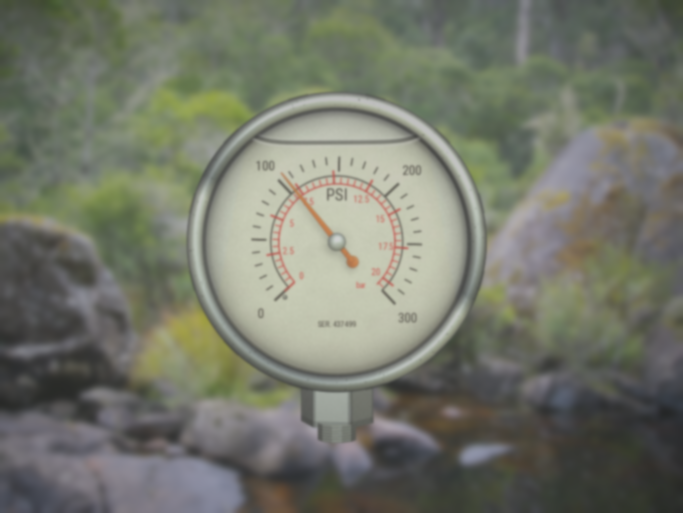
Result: 105 (psi)
